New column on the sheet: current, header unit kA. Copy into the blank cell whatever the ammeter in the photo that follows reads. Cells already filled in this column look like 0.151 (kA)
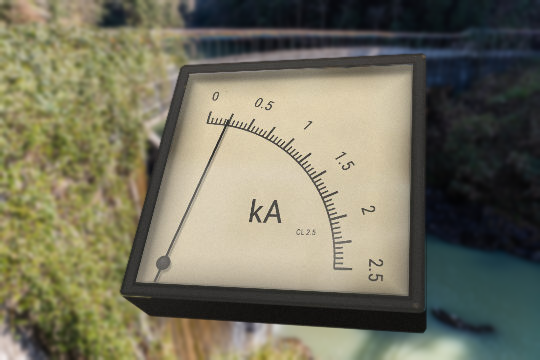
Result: 0.25 (kA)
